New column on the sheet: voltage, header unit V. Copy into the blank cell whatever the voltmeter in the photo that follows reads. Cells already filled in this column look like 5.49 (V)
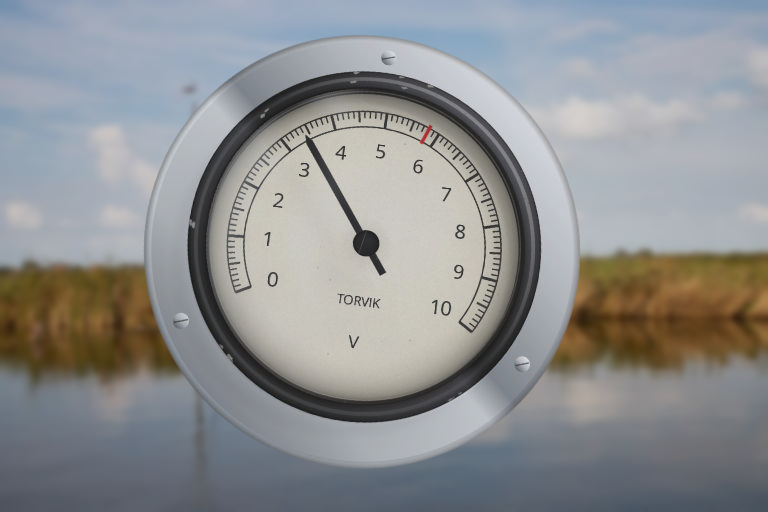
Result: 3.4 (V)
